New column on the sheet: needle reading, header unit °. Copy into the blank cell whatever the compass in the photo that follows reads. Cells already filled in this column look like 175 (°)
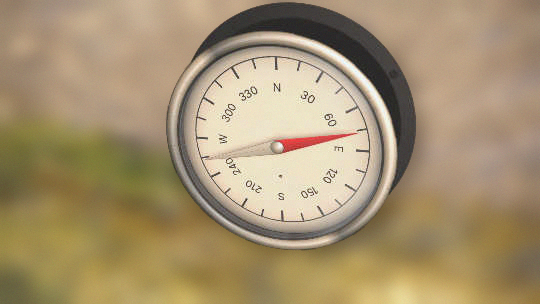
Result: 75 (°)
